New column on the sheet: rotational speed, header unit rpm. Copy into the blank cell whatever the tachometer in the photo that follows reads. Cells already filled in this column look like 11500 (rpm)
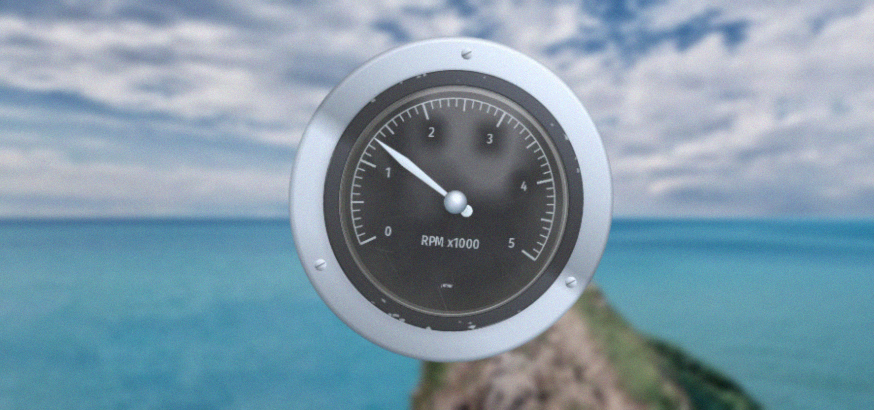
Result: 1300 (rpm)
